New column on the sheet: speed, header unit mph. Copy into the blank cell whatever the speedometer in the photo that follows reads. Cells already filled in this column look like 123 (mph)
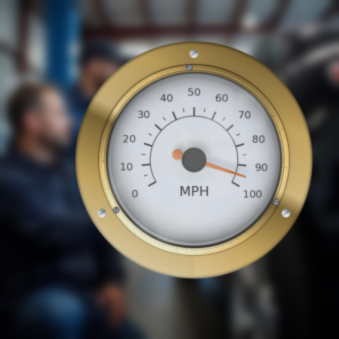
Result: 95 (mph)
